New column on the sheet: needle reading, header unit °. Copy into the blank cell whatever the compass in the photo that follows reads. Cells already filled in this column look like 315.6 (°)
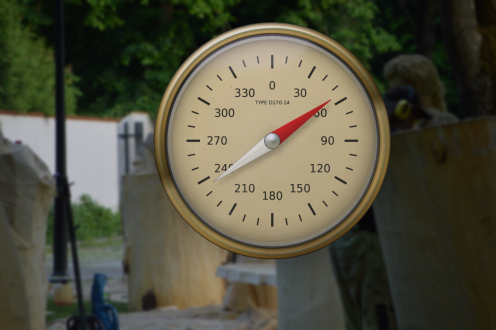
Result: 55 (°)
